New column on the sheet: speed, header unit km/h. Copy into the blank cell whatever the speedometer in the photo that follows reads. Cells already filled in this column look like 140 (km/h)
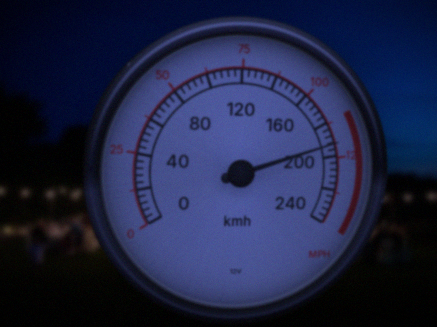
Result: 192 (km/h)
